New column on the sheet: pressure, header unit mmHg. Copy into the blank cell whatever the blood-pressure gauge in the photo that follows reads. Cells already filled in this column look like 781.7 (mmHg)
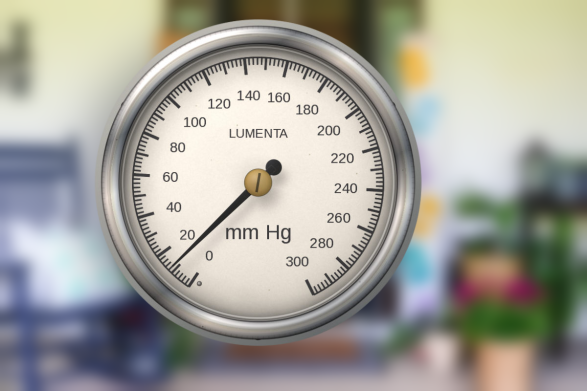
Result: 12 (mmHg)
